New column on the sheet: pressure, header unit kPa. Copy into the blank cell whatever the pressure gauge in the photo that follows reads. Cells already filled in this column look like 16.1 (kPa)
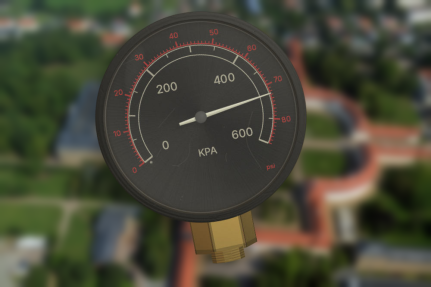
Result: 500 (kPa)
